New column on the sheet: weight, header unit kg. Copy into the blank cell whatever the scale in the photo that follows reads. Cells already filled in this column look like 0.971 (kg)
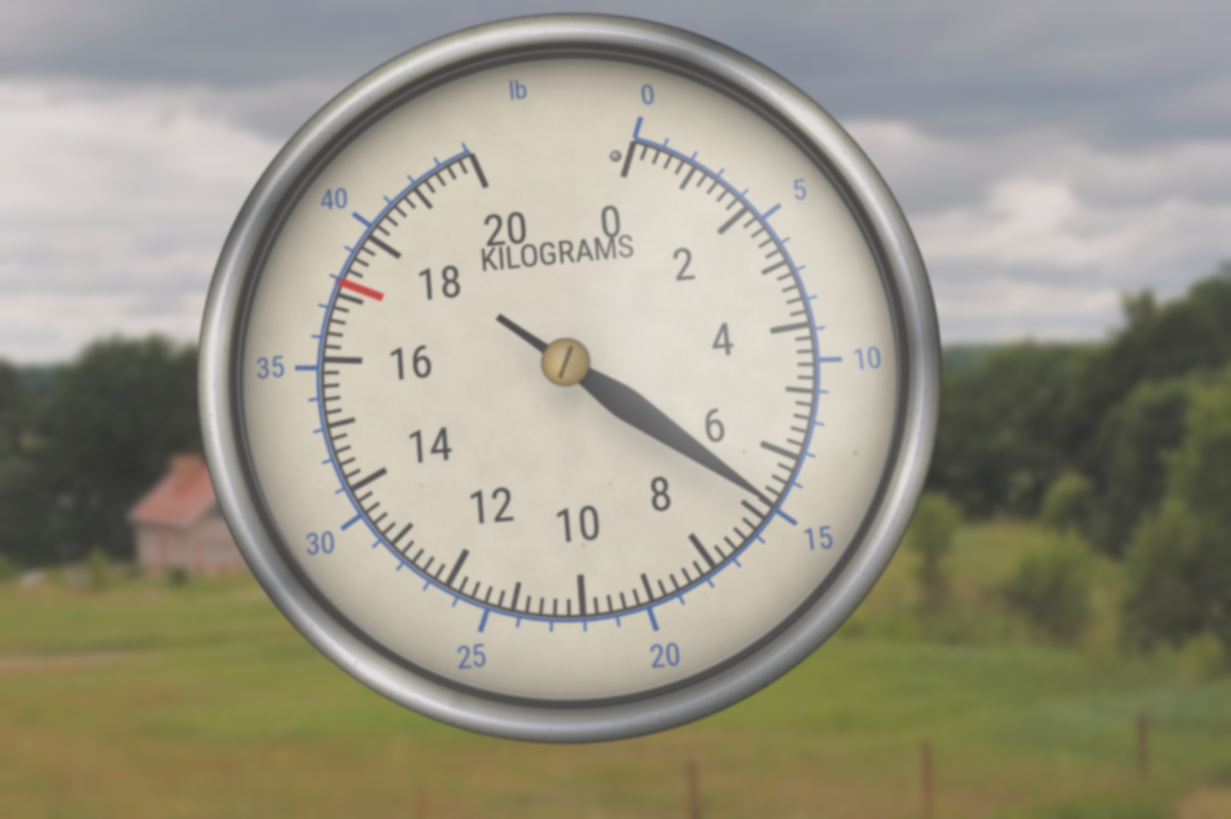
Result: 6.8 (kg)
